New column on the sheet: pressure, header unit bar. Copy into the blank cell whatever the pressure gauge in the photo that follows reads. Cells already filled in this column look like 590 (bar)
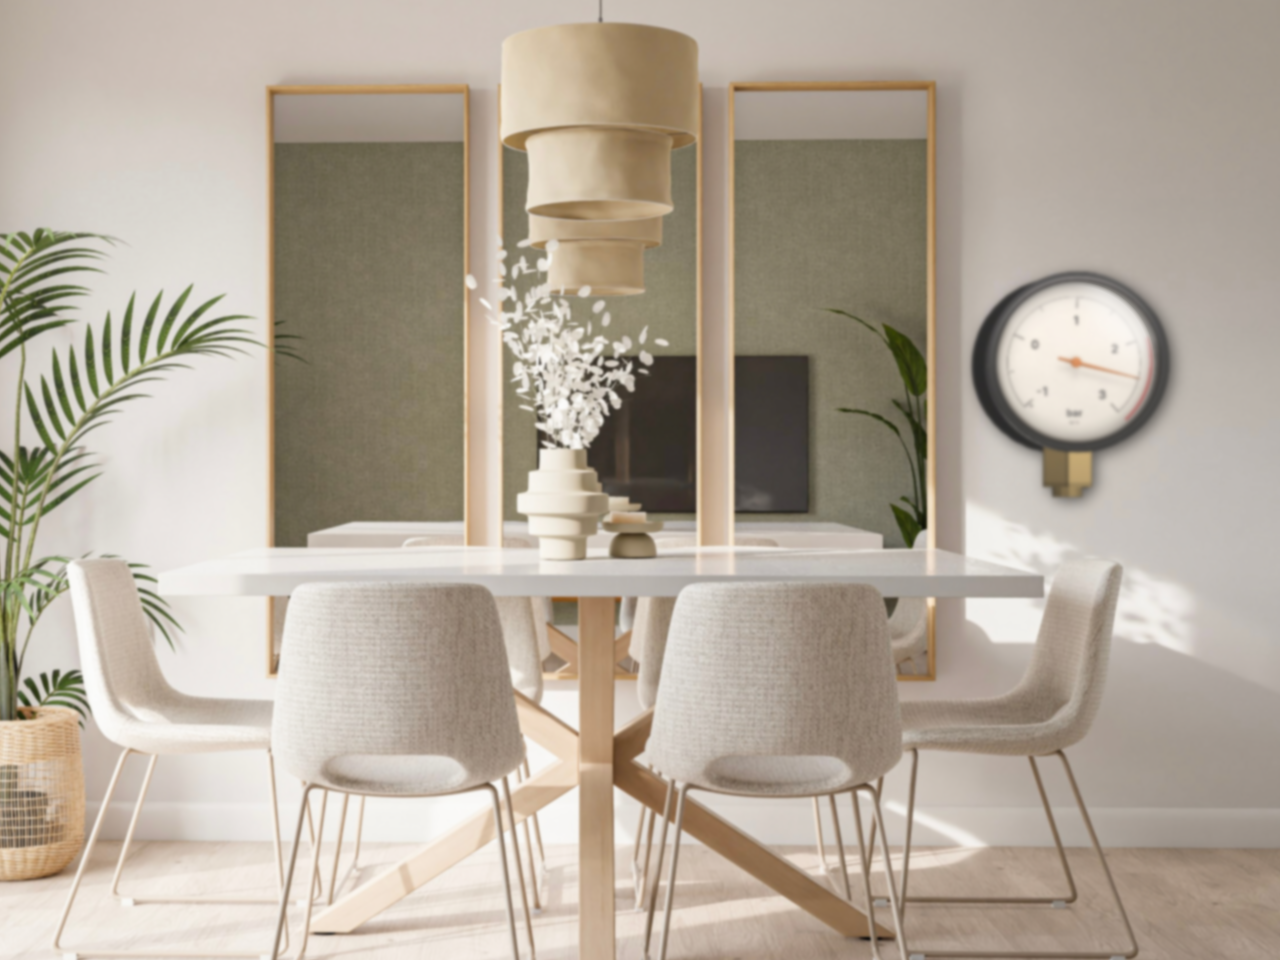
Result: 2.5 (bar)
